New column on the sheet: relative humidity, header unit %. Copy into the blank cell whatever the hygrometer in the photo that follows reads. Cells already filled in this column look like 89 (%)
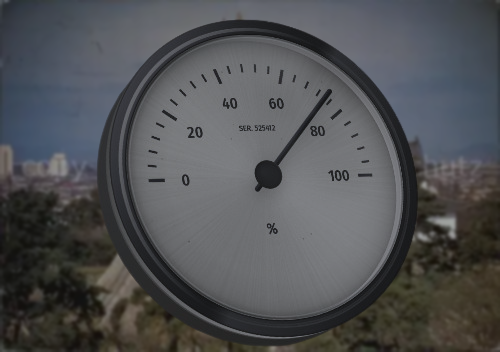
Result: 74 (%)
